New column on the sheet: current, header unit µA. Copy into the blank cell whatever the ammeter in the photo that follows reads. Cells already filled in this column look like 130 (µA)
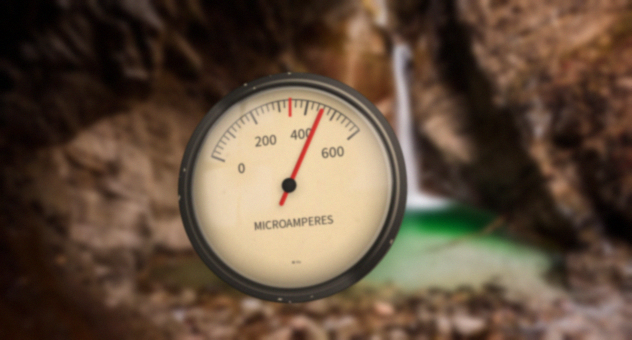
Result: 460 (µA)
